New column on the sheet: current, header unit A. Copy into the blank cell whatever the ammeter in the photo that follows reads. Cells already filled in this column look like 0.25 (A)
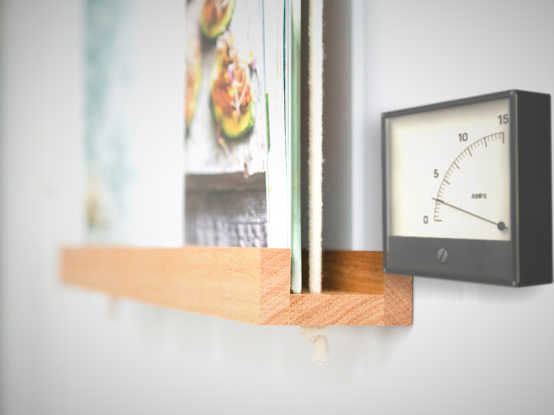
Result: 2.5 (A)
